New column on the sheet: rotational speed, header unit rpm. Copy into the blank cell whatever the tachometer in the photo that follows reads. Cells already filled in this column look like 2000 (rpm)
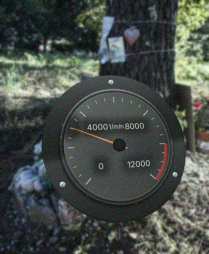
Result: 3000 (rpm)
